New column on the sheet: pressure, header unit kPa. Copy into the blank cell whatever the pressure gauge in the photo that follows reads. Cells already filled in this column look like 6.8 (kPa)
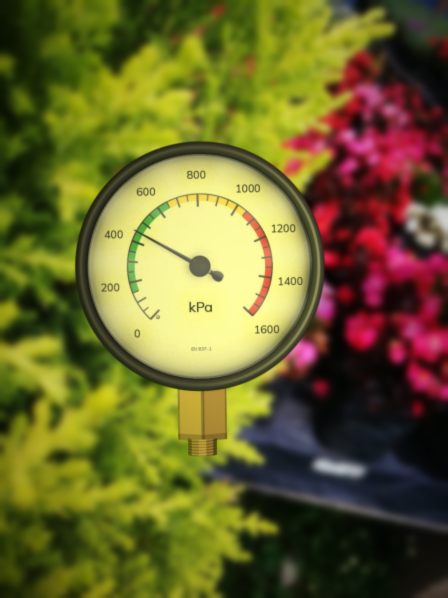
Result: 450 (kPa)
